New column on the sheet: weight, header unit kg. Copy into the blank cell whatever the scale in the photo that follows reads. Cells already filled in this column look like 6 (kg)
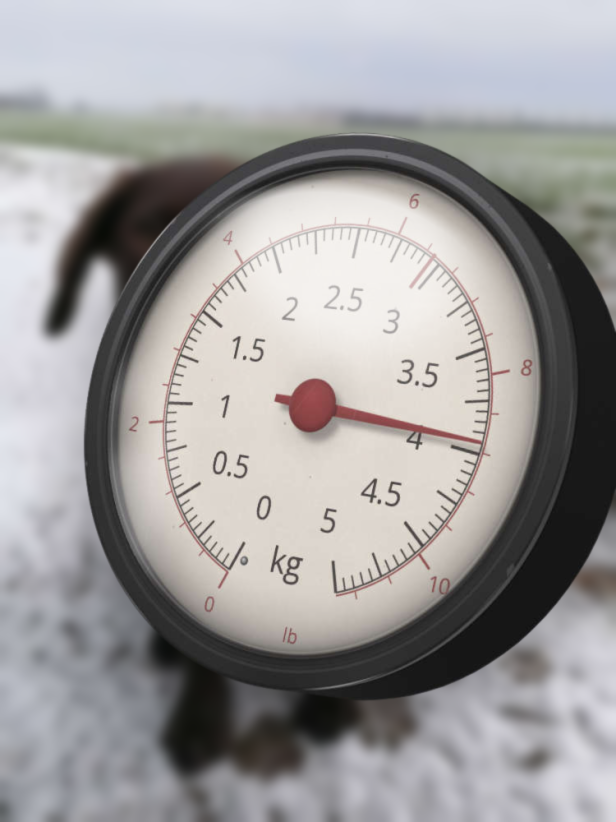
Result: 3.95 (kg)
